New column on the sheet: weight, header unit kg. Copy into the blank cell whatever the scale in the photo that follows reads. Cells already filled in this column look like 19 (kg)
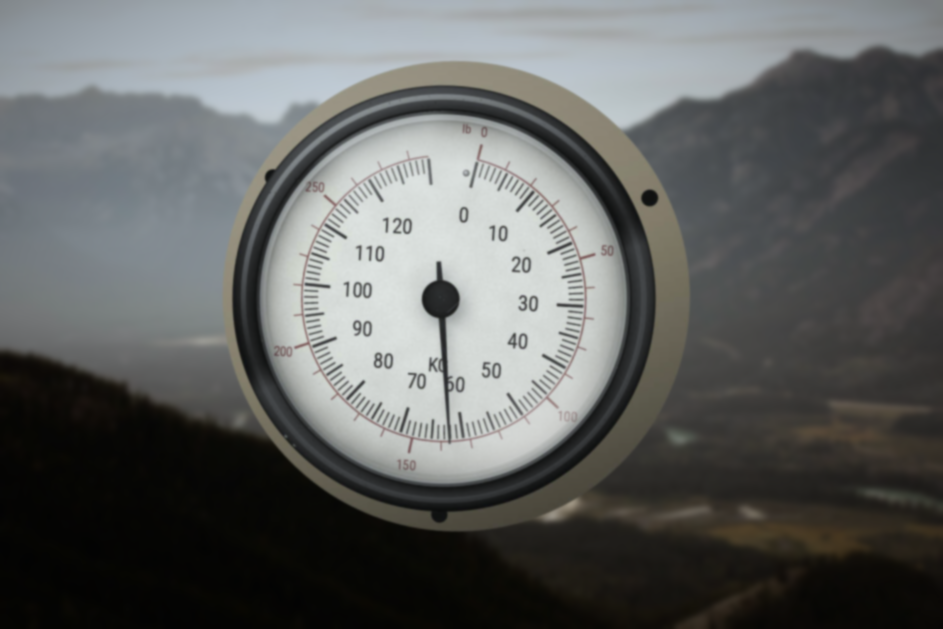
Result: 62 (kg)
